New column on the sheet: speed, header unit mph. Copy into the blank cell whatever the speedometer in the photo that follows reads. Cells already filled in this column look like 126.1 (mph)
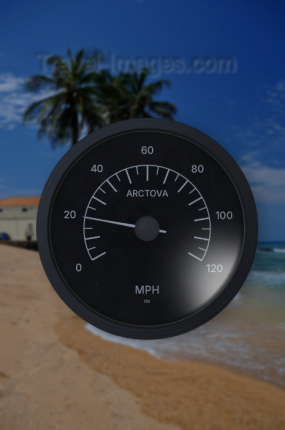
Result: 20 (mph)
